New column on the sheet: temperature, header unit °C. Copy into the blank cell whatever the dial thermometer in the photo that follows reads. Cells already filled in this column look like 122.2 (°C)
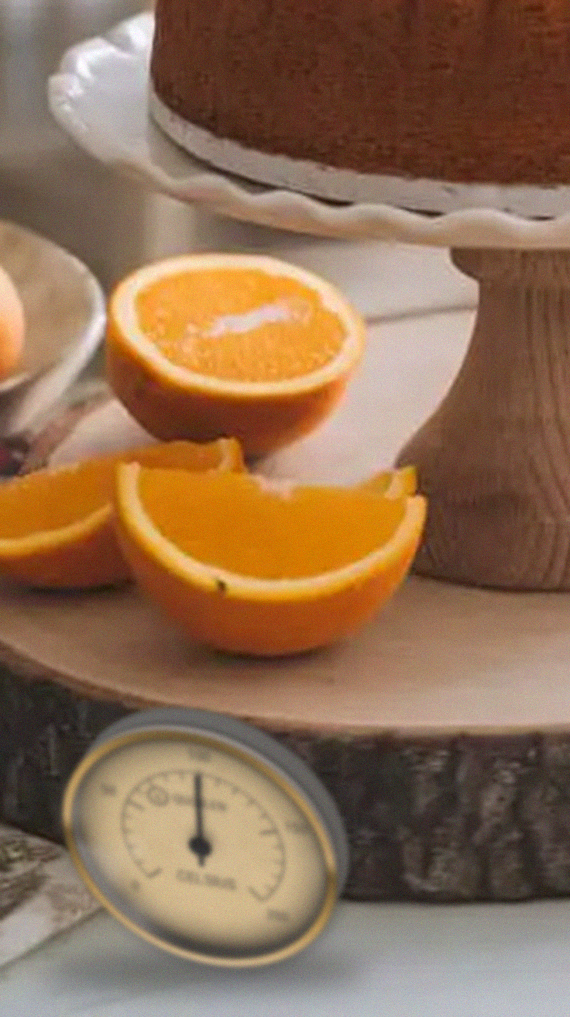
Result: 100 (°C)
